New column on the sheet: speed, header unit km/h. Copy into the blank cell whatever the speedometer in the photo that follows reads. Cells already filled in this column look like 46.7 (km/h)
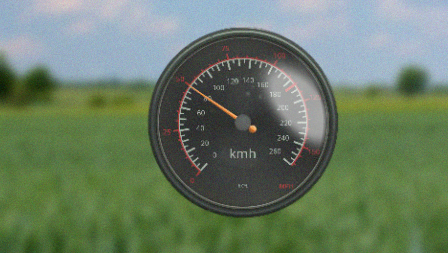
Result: 80 (km/h)
